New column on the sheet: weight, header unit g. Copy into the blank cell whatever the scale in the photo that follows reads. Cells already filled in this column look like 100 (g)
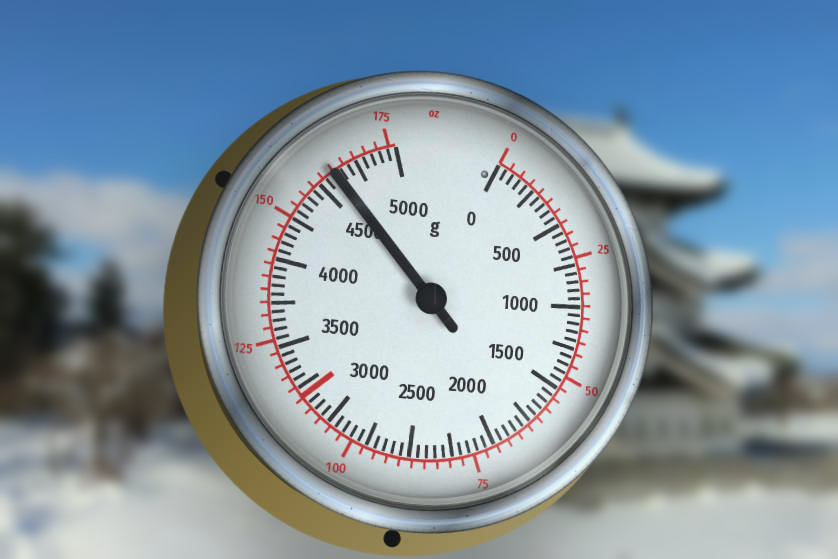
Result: 4600 (g)
